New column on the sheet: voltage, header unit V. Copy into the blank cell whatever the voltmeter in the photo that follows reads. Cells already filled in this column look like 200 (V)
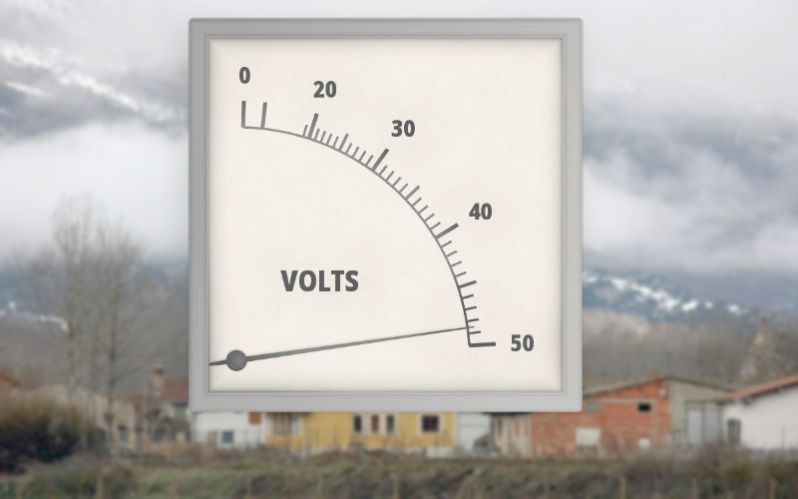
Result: 48.5 (V)
